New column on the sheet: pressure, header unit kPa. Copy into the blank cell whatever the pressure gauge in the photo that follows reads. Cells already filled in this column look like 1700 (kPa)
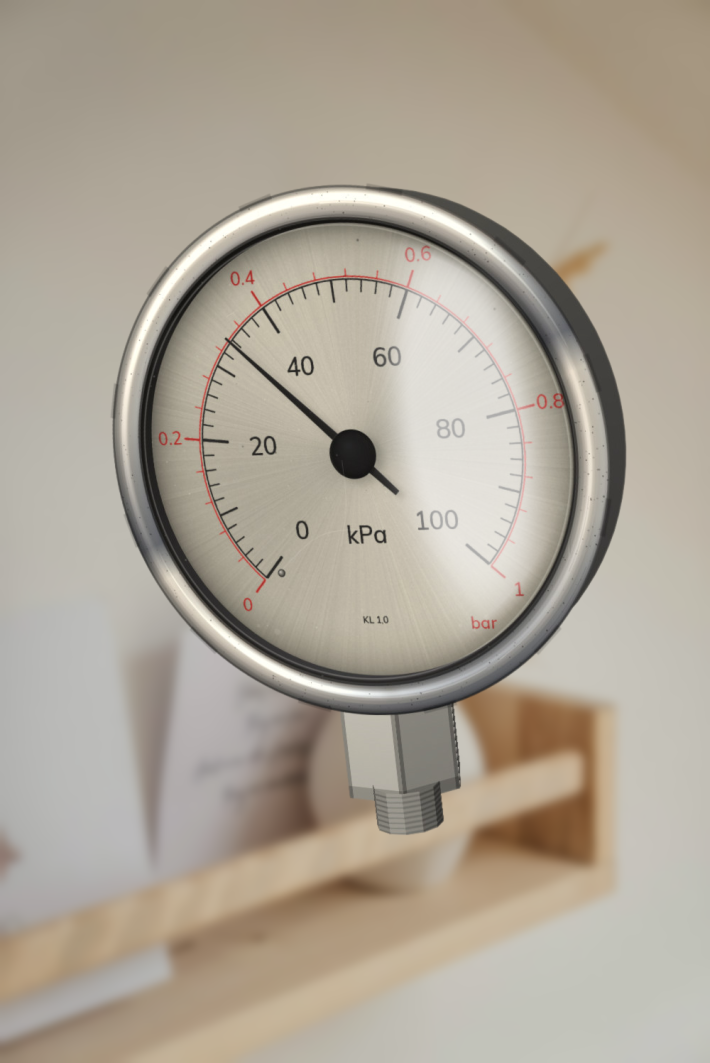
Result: 34 (kPa)
